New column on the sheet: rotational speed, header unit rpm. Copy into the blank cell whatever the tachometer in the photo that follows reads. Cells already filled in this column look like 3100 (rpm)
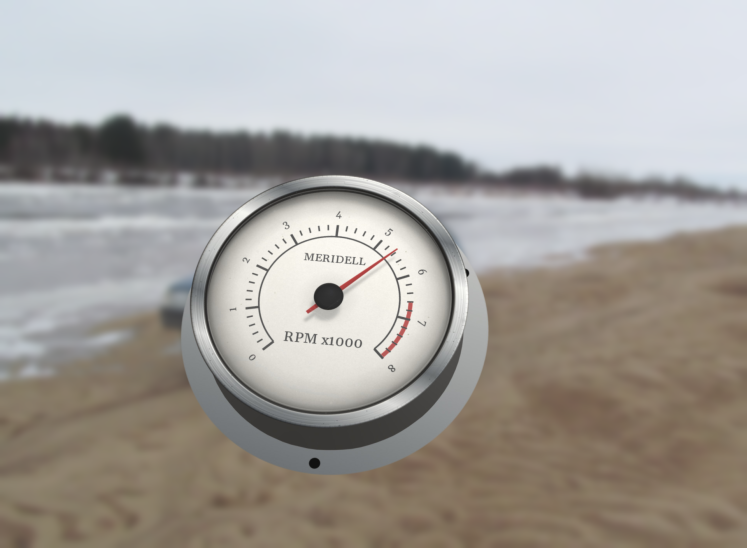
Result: 5400 (rpm)
